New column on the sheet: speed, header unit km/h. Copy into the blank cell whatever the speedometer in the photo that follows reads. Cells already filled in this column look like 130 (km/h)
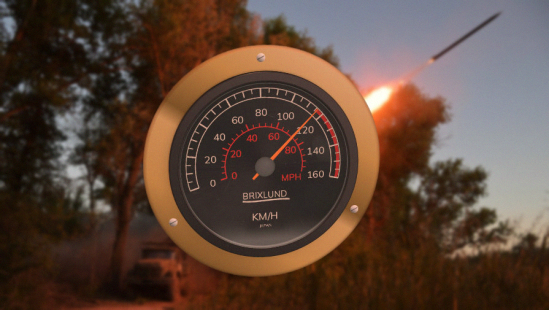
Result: 115 (km/h)
